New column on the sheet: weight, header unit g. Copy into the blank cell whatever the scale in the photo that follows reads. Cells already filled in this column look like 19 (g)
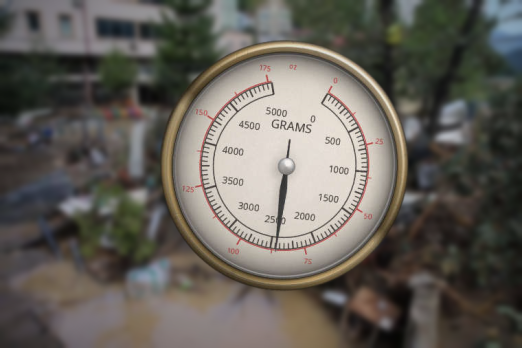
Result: 2450 (g)
